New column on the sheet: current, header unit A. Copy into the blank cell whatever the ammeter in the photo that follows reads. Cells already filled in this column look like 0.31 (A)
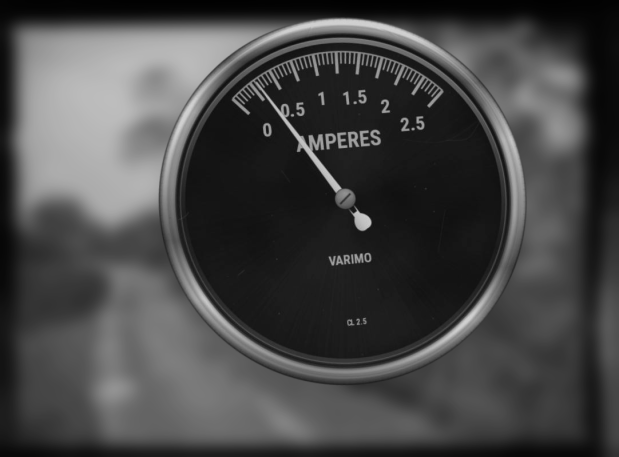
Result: 0.3 (A)
